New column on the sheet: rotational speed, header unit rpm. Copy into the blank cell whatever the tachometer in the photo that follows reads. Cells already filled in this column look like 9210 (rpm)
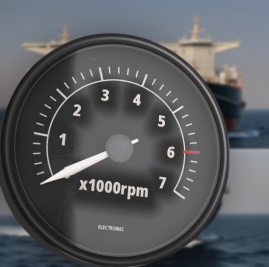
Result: 0 (rpm)
